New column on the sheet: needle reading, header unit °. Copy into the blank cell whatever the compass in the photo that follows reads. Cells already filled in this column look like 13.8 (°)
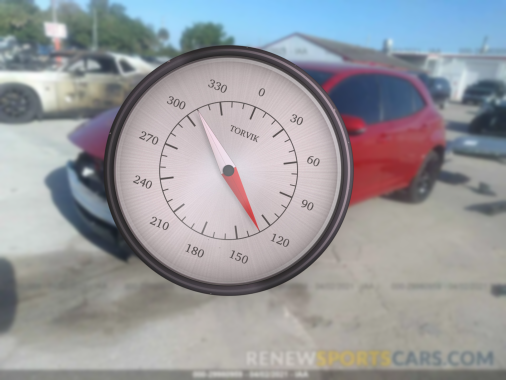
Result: 130 (°)
